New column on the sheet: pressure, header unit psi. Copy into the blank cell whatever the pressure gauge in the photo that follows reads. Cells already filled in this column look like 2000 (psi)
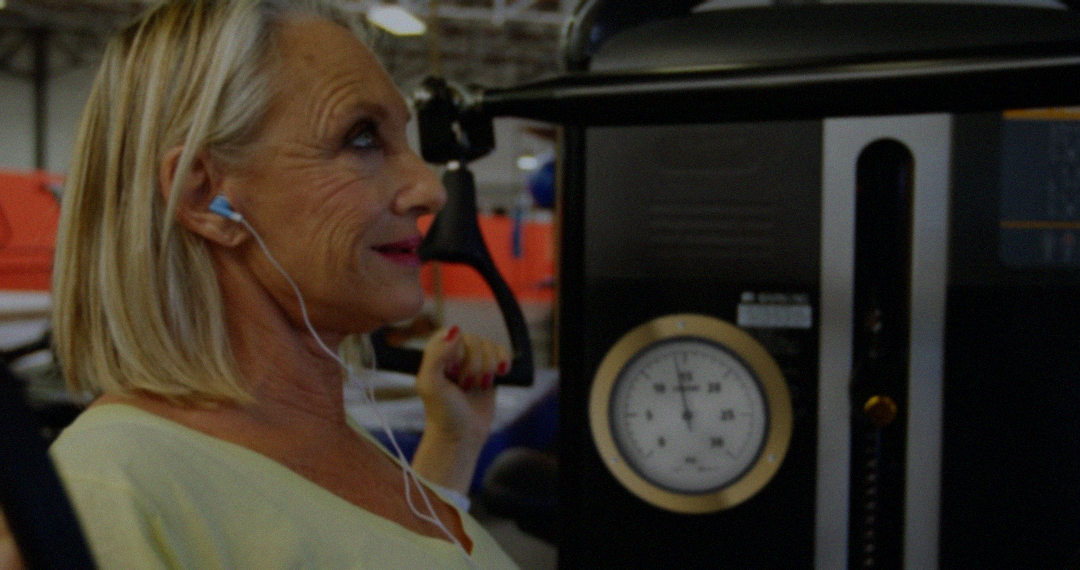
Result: 14 (psi)
